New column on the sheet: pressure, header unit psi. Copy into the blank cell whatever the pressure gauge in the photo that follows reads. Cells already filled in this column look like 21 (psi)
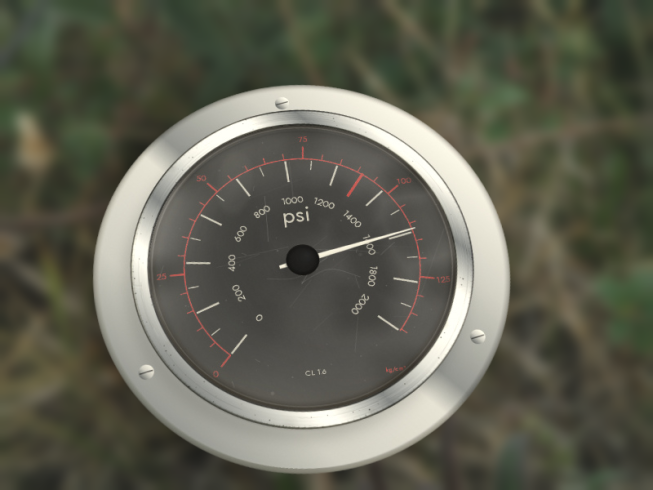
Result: 1600 (psi)
